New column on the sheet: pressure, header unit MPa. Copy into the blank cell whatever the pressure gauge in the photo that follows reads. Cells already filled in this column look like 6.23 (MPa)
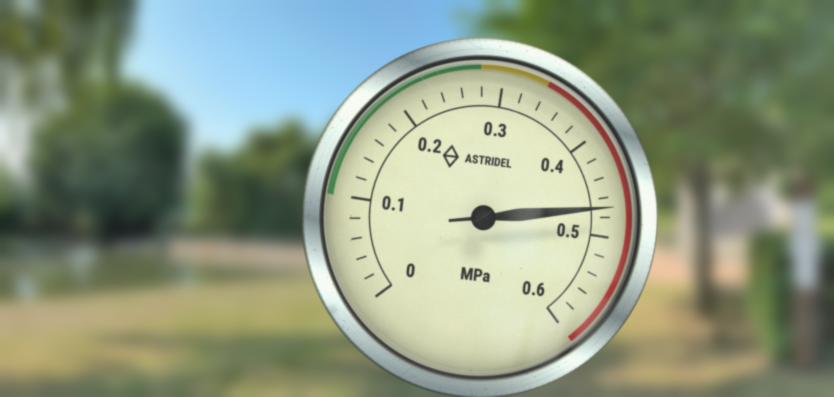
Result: 0.47 (MPa)
